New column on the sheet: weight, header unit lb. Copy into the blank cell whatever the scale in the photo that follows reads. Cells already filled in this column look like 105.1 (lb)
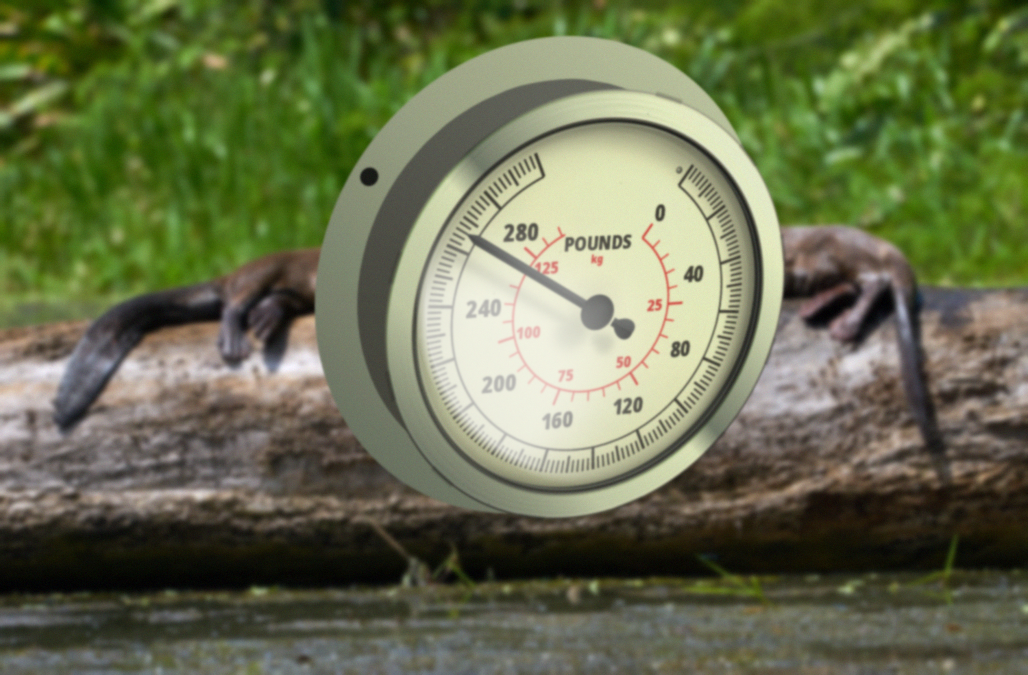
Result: 266 (lb)
